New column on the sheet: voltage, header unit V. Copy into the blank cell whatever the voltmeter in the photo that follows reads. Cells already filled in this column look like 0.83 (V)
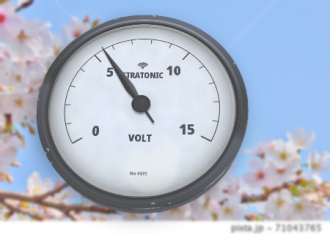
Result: 5.5 (V)
